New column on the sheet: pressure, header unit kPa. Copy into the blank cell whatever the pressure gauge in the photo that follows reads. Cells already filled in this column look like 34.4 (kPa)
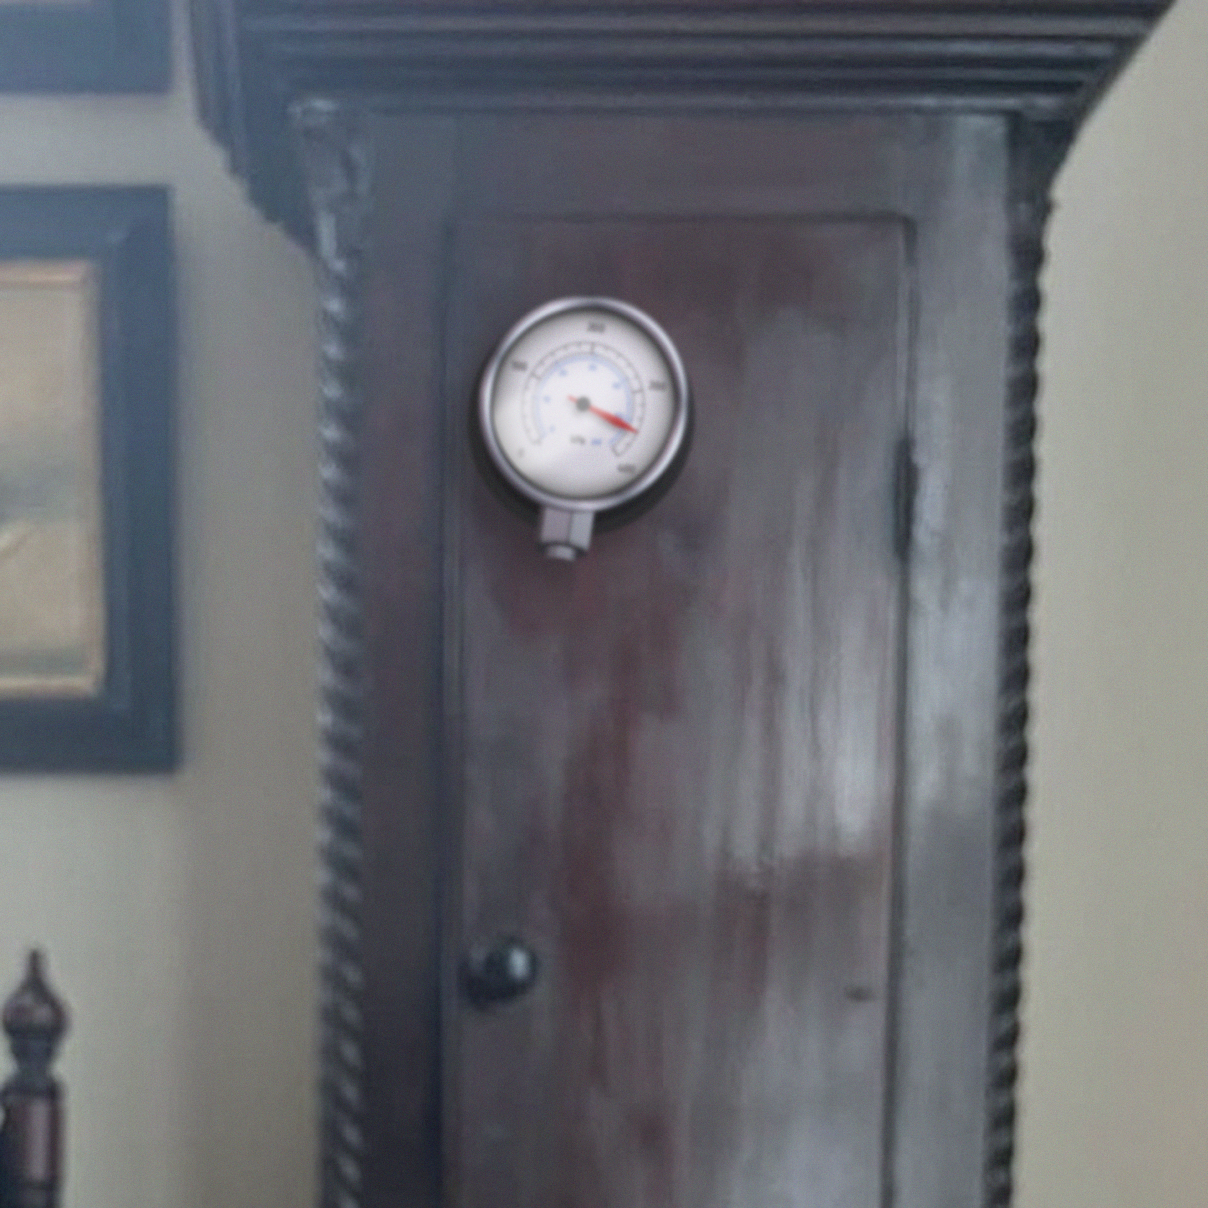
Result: 360 (kPa)
